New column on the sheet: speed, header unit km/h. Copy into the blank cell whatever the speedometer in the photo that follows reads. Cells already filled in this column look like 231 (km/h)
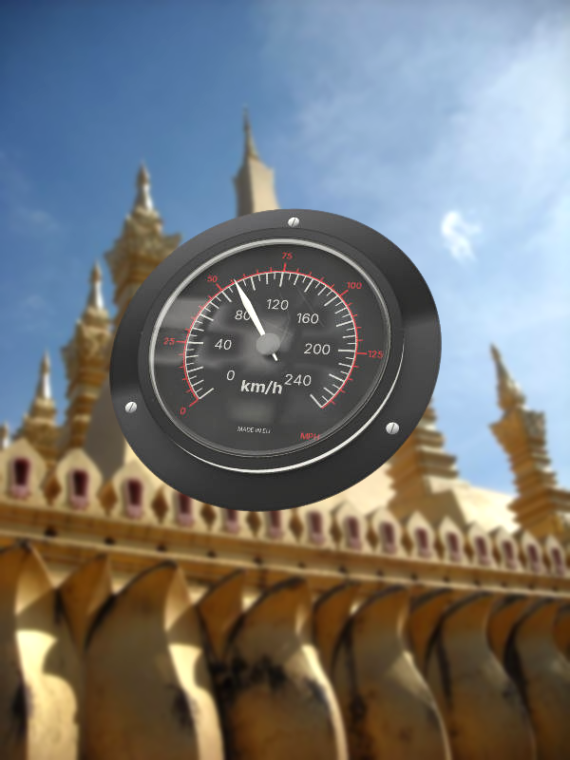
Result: 90 (km/h)
